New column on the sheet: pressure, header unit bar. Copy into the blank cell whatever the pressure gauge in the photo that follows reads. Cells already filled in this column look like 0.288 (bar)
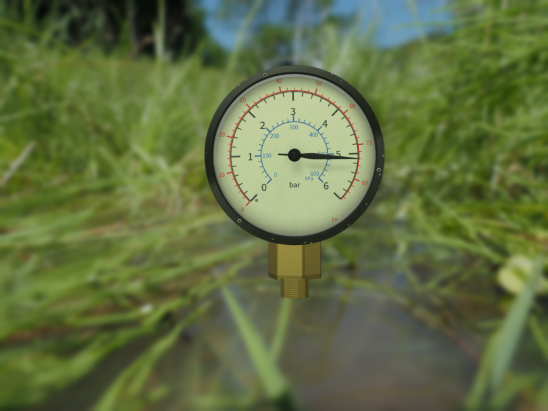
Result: 5.1 (bar)
